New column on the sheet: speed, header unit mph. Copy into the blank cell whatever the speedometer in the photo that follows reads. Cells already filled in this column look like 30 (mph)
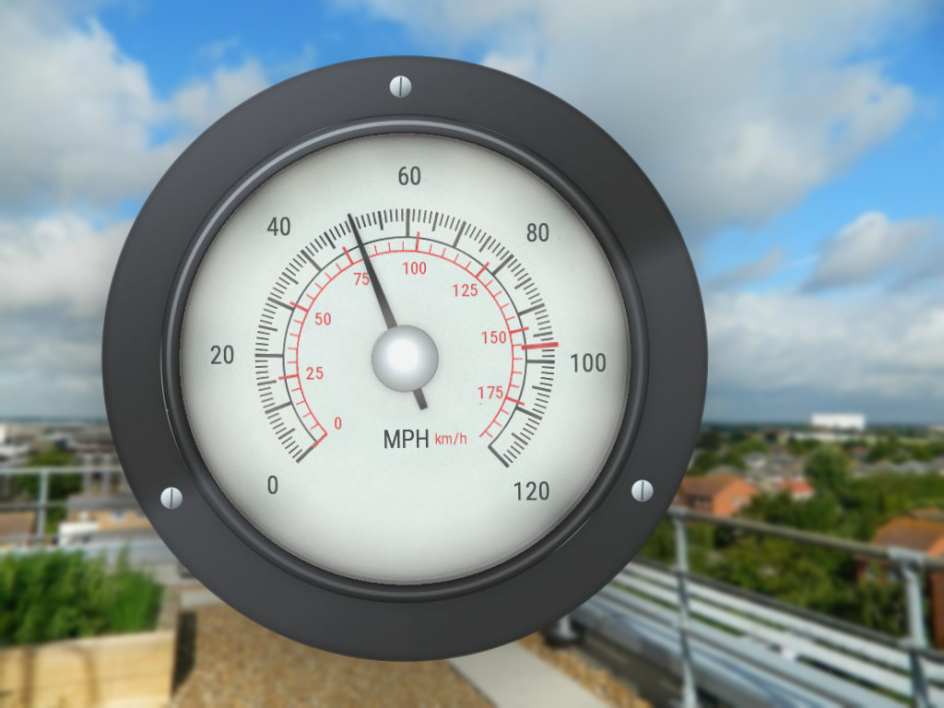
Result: 50 (mph)
